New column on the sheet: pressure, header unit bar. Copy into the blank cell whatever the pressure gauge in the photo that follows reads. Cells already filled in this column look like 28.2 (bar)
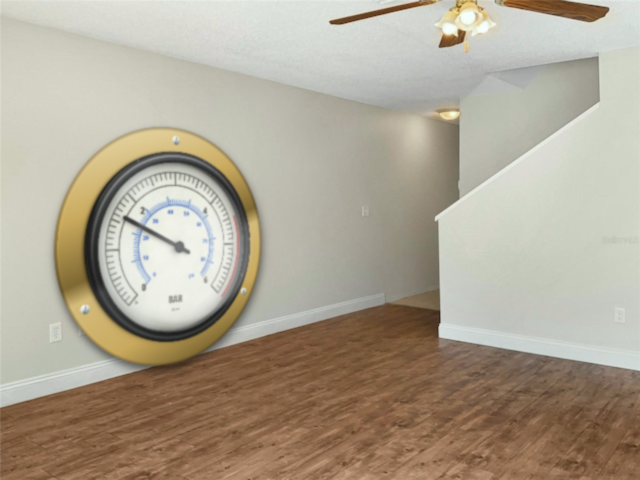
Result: 1.6 (bar)
